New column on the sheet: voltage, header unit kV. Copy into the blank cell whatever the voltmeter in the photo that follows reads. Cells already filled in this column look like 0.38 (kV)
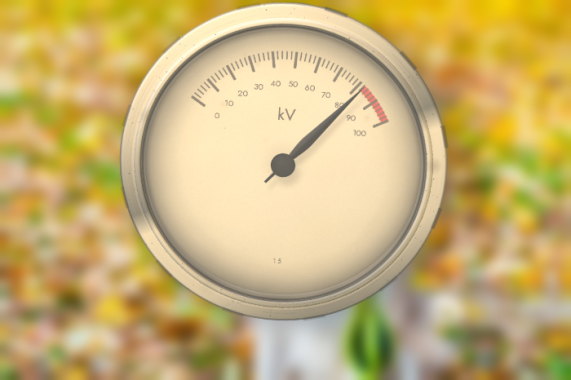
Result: 82 (kV)
